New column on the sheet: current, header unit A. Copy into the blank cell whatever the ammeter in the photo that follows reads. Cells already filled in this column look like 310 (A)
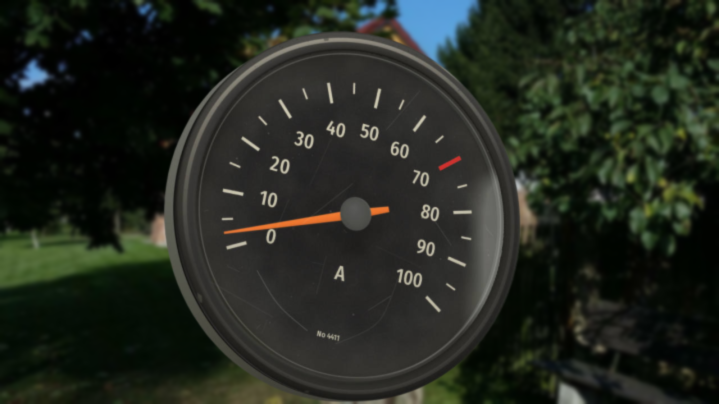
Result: 2.5 (A)
